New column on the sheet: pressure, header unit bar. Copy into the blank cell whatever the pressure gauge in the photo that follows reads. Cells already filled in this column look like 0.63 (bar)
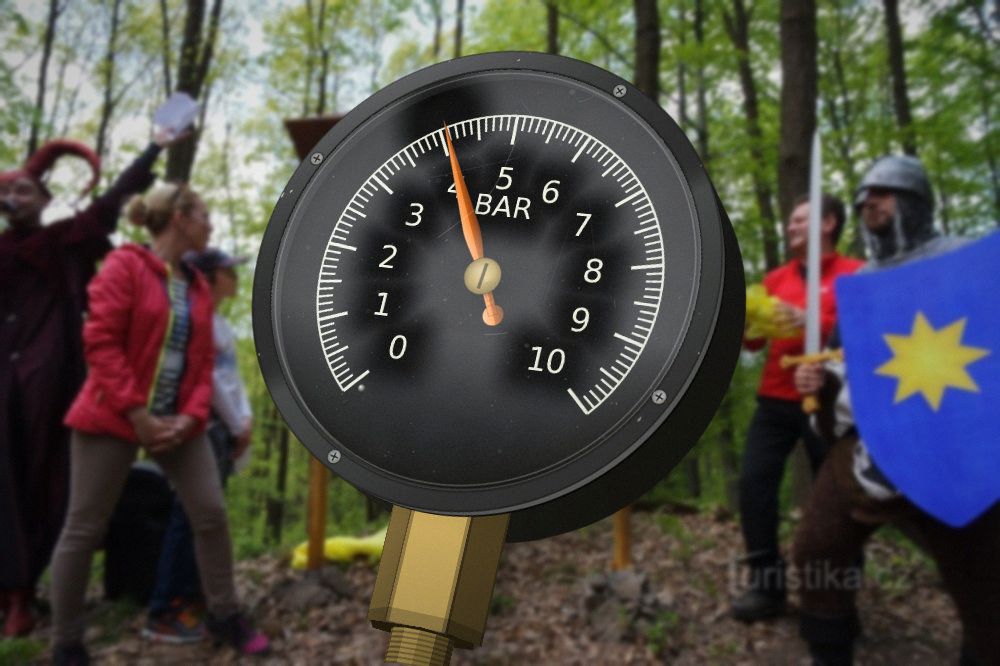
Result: 4.1 (bar)
